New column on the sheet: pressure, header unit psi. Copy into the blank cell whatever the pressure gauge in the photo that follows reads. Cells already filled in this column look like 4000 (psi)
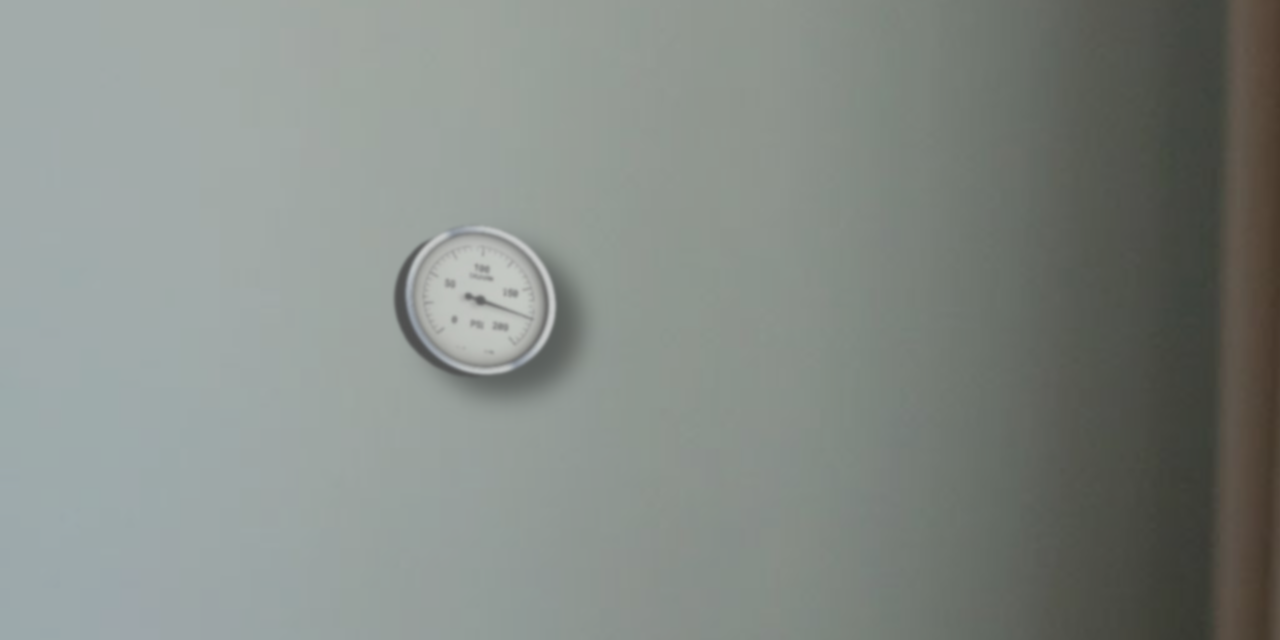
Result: 175 (psi)
